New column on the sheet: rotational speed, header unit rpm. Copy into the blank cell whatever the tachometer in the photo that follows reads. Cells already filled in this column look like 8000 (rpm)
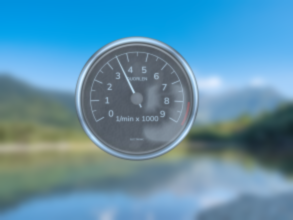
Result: 3500 (rpm)
